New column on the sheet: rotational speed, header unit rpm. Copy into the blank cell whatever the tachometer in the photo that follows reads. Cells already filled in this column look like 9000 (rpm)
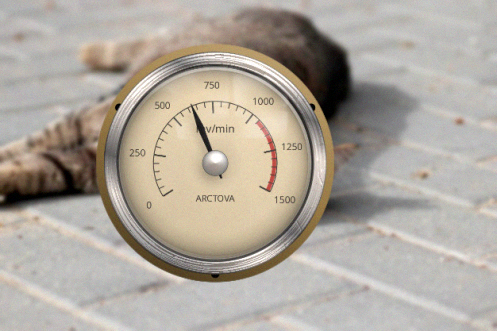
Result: 625 (rpm)
